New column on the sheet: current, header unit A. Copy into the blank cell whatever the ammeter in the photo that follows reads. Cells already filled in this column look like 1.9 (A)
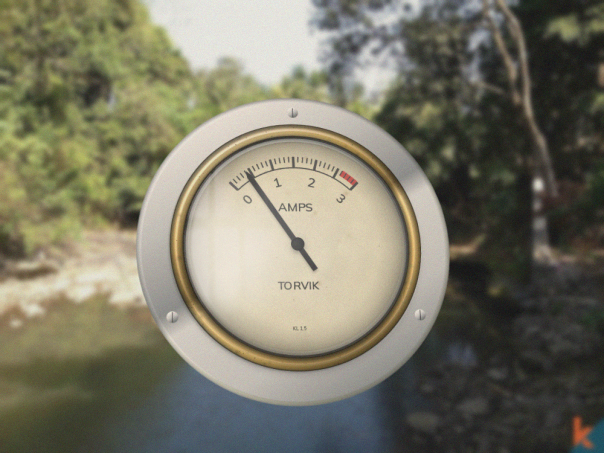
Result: 0.4 (A)
